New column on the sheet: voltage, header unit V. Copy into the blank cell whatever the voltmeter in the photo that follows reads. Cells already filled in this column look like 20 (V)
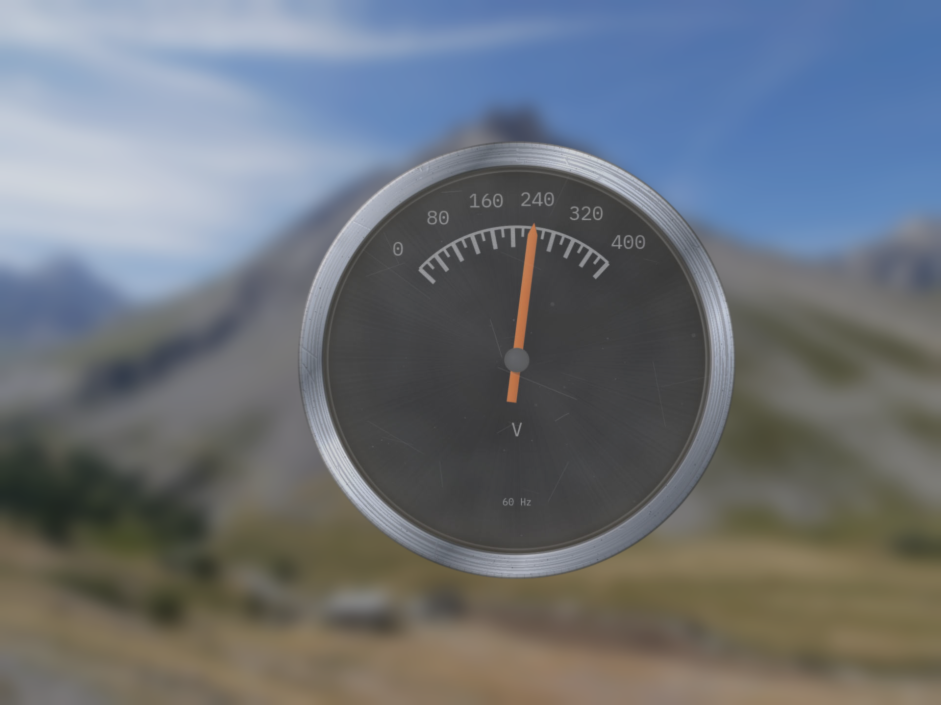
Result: 240 (V)
